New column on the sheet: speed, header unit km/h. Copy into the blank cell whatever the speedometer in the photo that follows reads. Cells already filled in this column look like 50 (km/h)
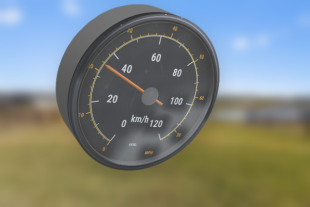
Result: 35 (km/h)
